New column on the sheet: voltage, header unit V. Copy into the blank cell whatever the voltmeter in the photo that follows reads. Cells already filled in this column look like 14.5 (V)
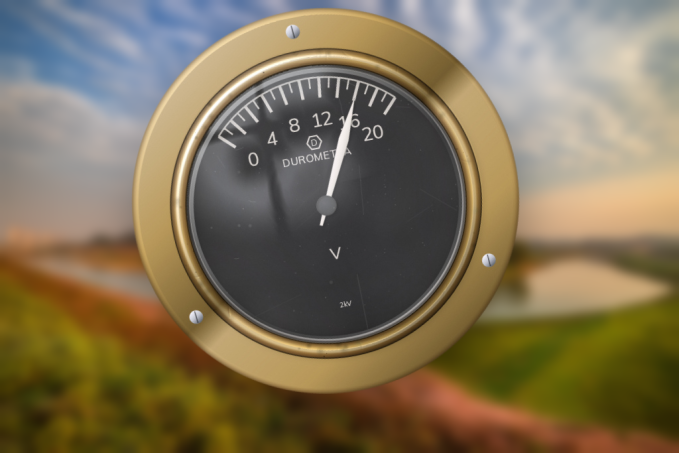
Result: 16 (V)
